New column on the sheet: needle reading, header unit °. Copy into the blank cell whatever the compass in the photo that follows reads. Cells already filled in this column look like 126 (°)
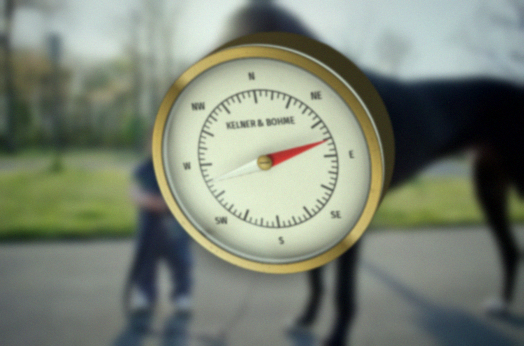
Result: 75 (°)
